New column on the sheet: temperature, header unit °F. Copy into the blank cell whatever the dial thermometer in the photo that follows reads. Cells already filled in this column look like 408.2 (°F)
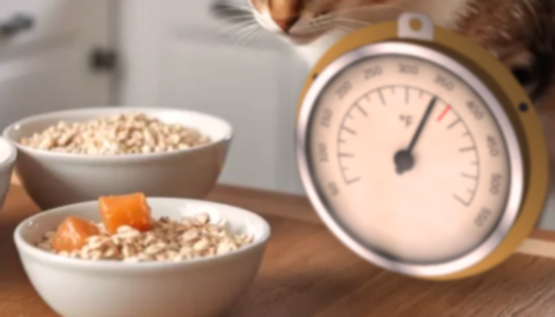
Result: 350 (°F)
